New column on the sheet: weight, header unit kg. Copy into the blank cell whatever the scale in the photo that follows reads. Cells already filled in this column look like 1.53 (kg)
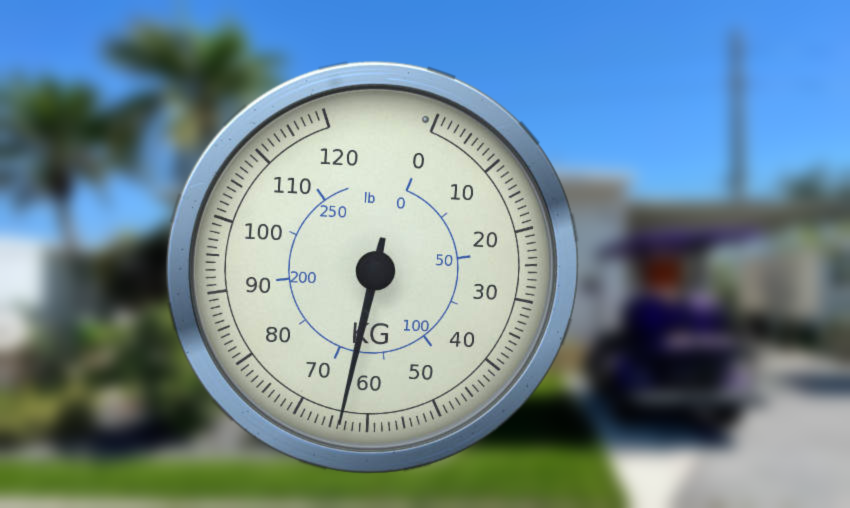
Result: 64 (kg)
